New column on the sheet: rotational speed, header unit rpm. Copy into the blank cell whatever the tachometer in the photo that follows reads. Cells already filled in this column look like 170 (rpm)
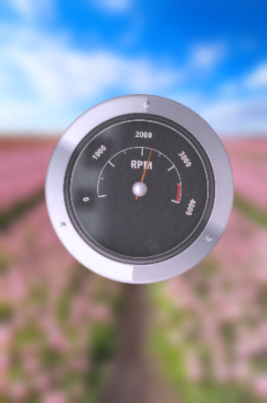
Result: 2250 (rpm)
